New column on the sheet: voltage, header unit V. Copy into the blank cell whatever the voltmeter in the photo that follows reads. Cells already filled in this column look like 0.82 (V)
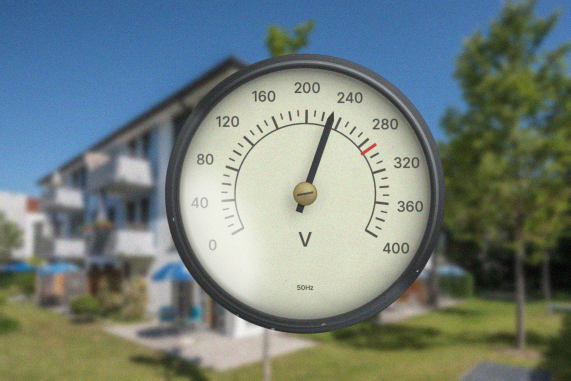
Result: 230 (V)
